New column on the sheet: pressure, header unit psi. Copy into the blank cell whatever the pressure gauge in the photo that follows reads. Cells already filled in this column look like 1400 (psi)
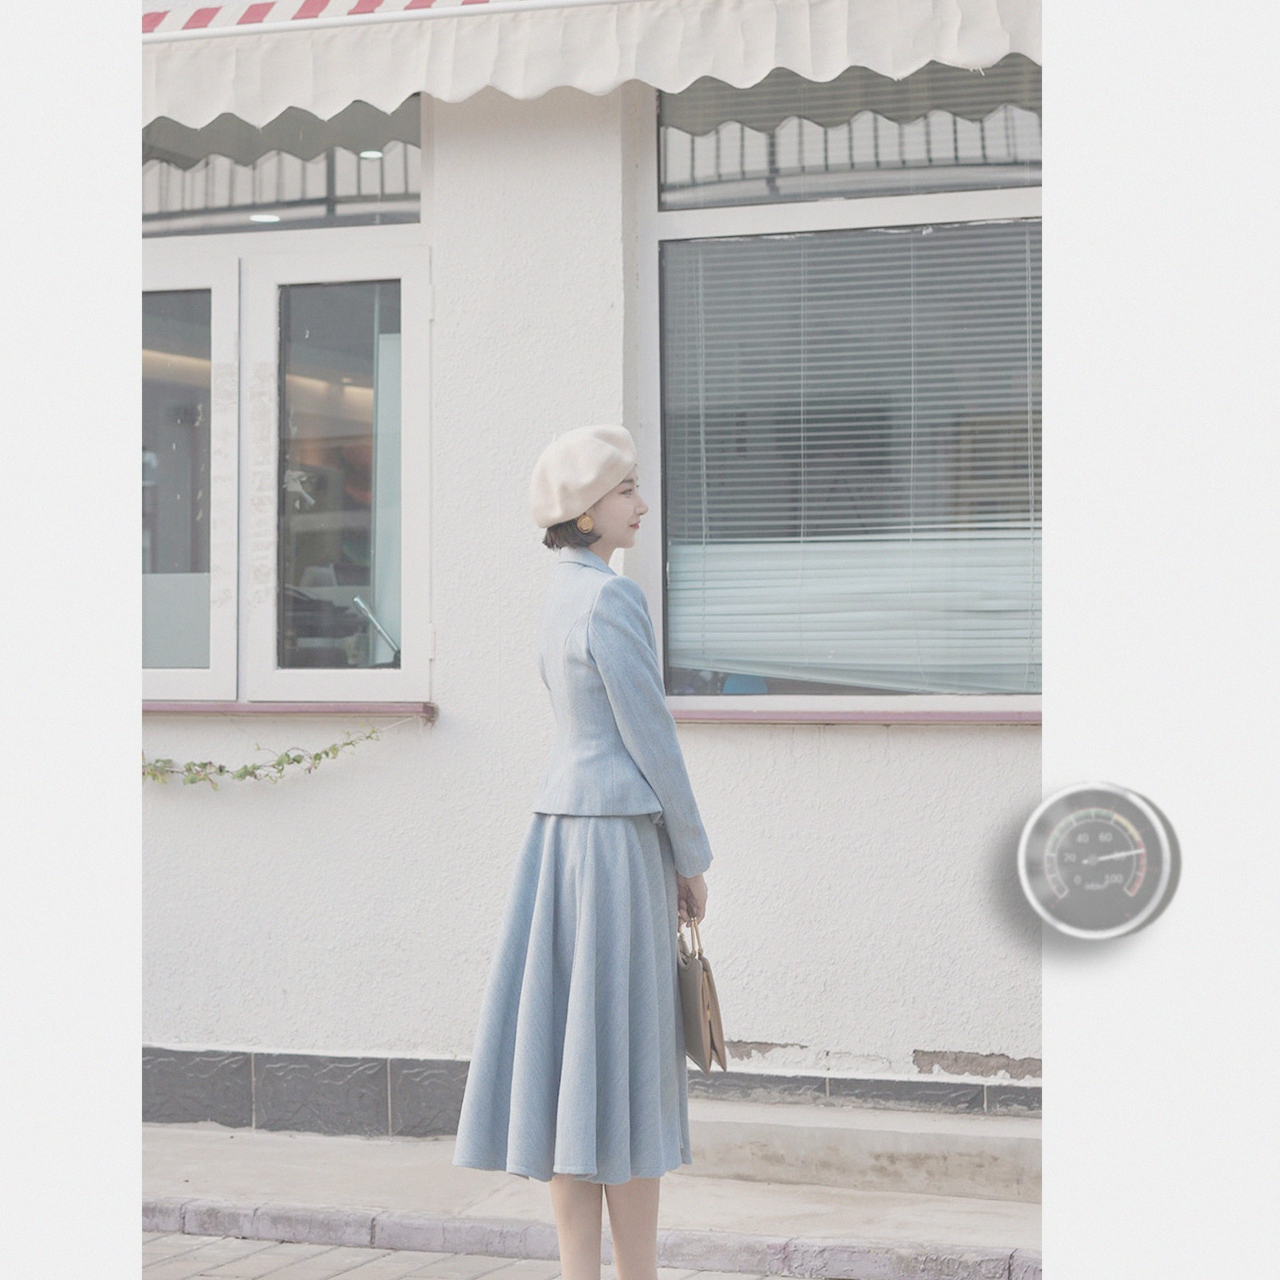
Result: 80 (psi)
